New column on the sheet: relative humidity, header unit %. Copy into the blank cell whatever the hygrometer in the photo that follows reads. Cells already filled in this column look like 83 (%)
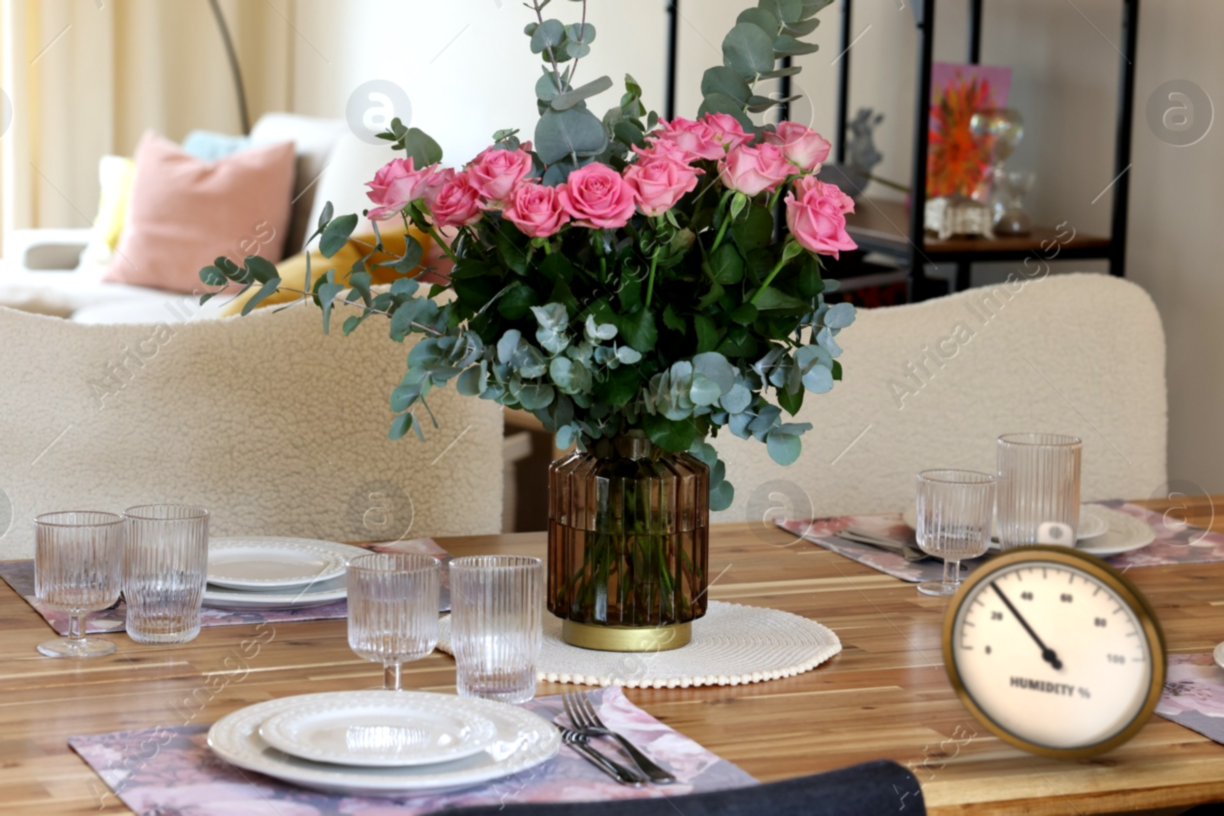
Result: 30 (%)
